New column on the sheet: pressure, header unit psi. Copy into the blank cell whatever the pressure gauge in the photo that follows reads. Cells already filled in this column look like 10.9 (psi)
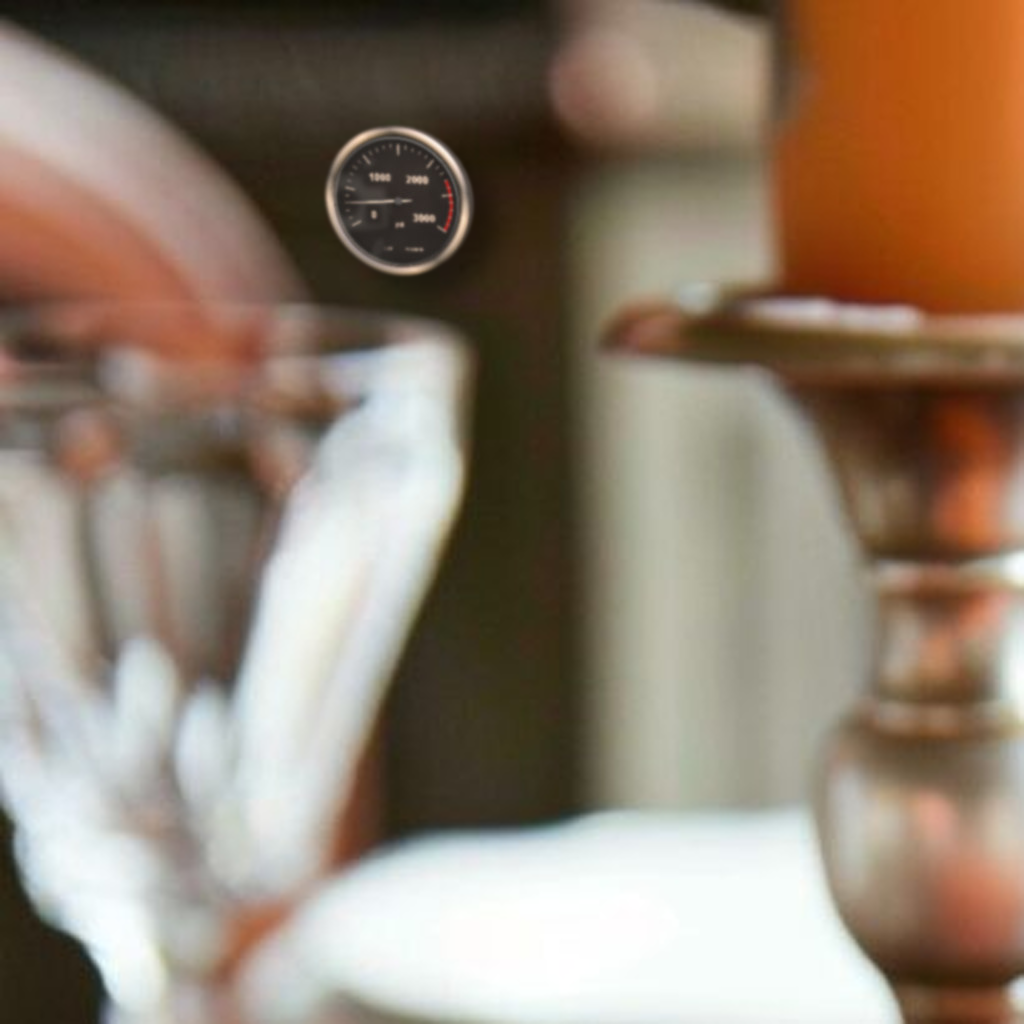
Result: 300 (psi)
